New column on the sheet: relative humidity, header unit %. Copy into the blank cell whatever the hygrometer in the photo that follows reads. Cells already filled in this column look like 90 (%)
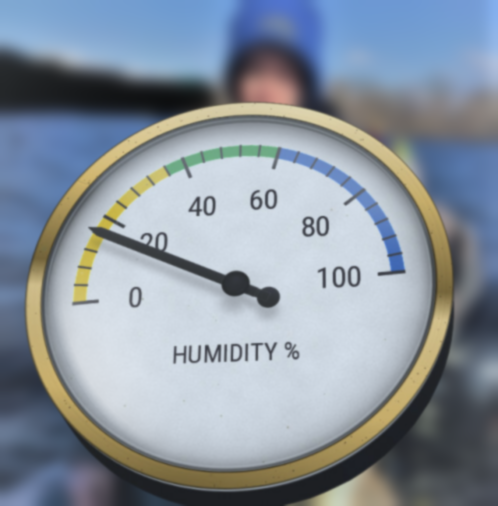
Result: 16 (%)
